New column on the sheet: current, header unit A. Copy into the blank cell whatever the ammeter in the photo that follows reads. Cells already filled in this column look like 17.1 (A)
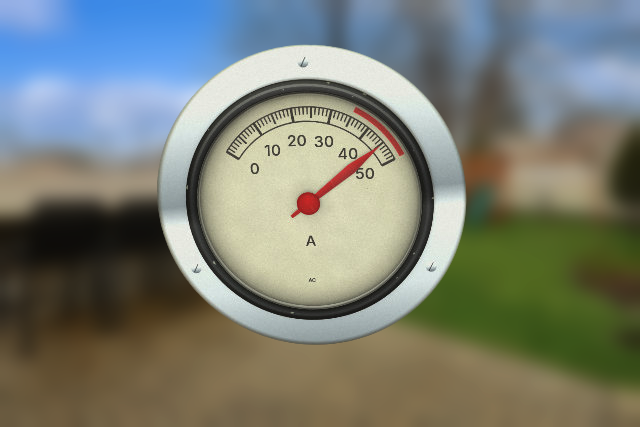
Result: 45 (A)
